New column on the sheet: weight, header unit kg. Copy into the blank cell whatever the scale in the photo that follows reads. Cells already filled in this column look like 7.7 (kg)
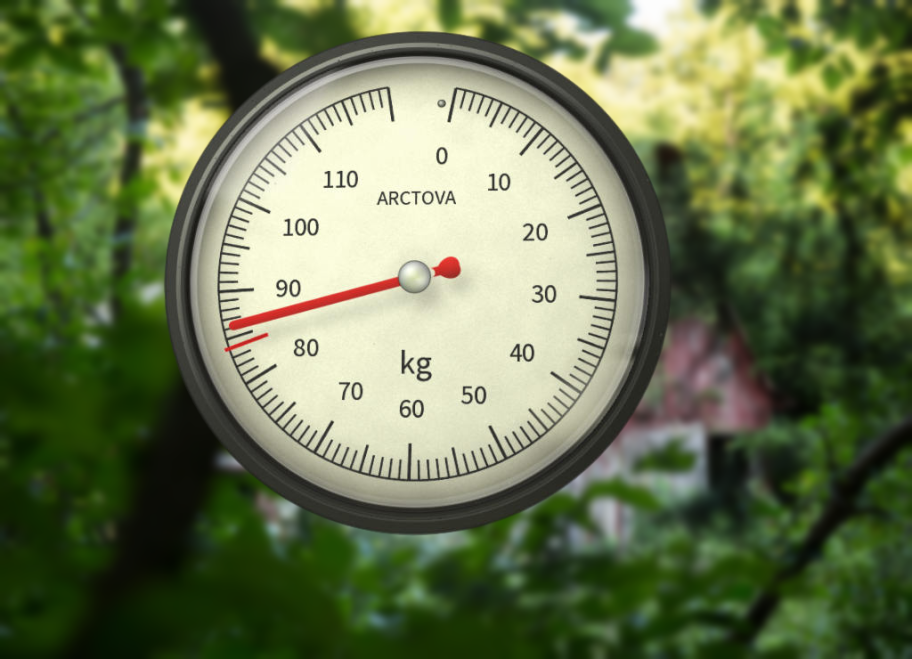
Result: 86 (kg)
